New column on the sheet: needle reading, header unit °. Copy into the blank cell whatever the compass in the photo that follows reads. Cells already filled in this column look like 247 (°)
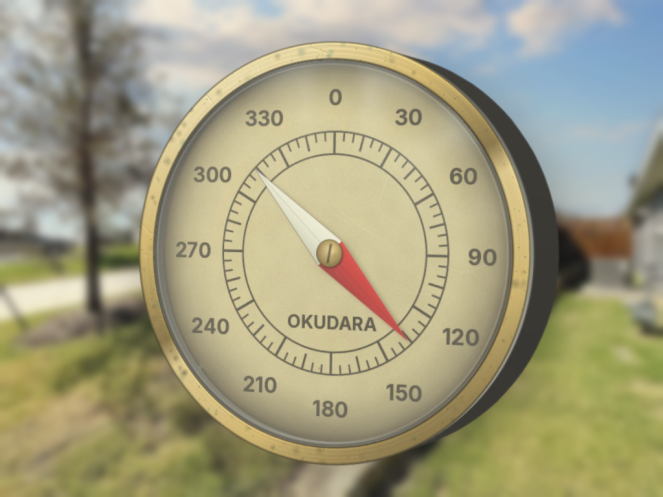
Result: 135 (°)
